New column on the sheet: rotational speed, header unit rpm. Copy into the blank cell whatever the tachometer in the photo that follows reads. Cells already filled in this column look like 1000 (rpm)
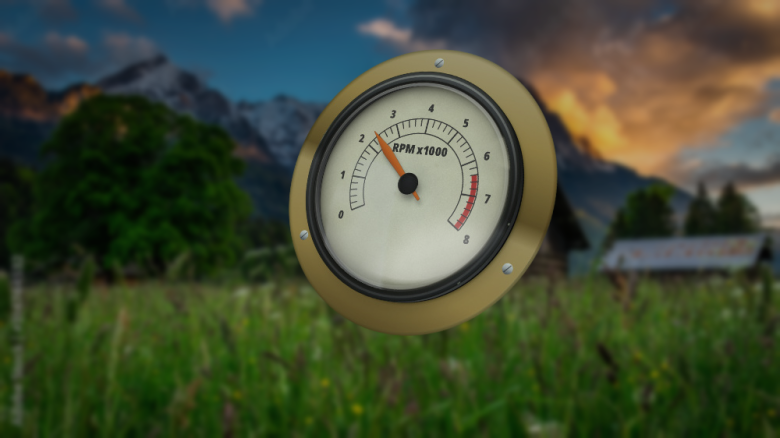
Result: 2400 (rpm)
